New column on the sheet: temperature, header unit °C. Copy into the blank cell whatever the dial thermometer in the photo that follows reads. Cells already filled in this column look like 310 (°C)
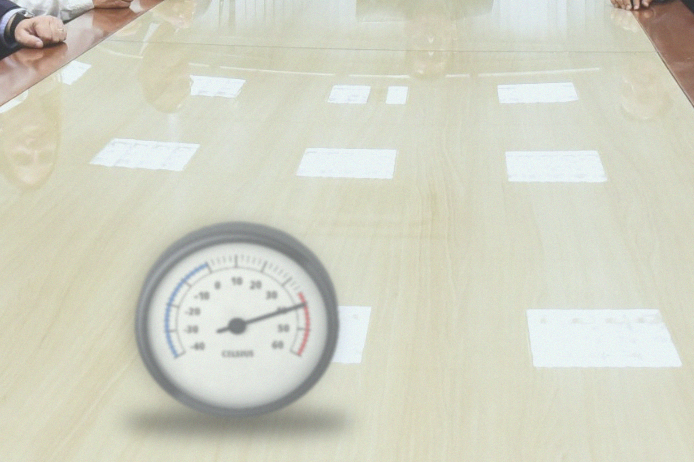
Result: 40 (°C)
